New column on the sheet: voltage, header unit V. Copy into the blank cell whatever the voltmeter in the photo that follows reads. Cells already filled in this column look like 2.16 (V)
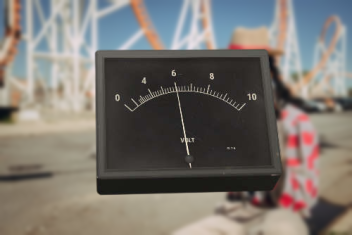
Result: 6 (V)
